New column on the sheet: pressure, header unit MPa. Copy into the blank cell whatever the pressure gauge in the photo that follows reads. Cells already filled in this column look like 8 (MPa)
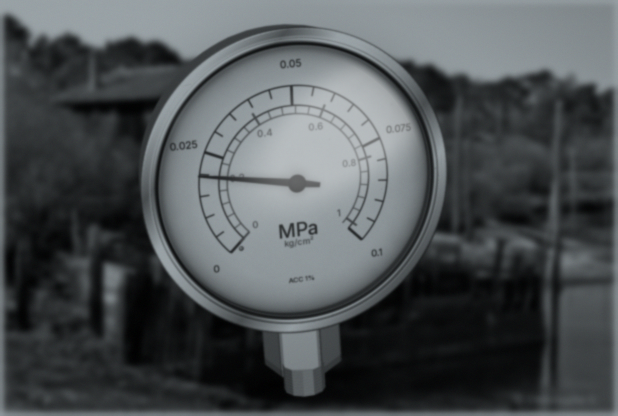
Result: 0.02 (MPa)
